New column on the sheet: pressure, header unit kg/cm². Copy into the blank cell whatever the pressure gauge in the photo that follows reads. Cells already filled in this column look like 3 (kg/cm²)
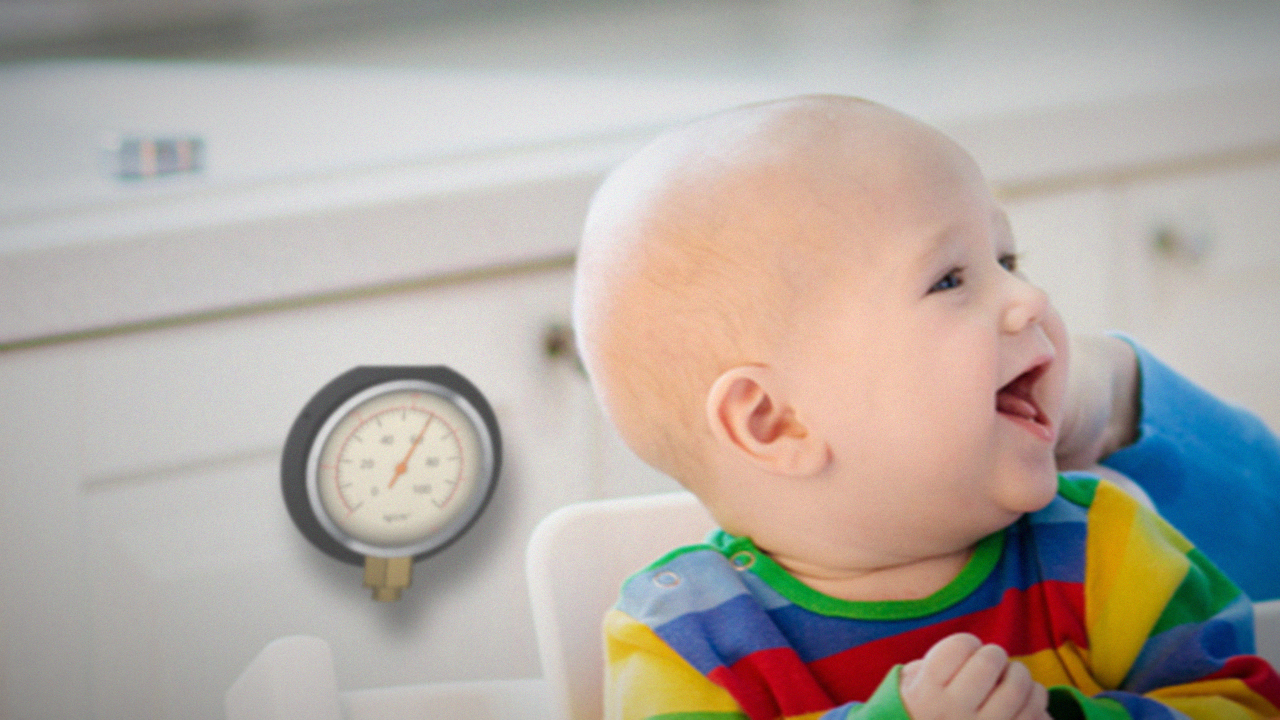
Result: 60 (kg/cm²)
